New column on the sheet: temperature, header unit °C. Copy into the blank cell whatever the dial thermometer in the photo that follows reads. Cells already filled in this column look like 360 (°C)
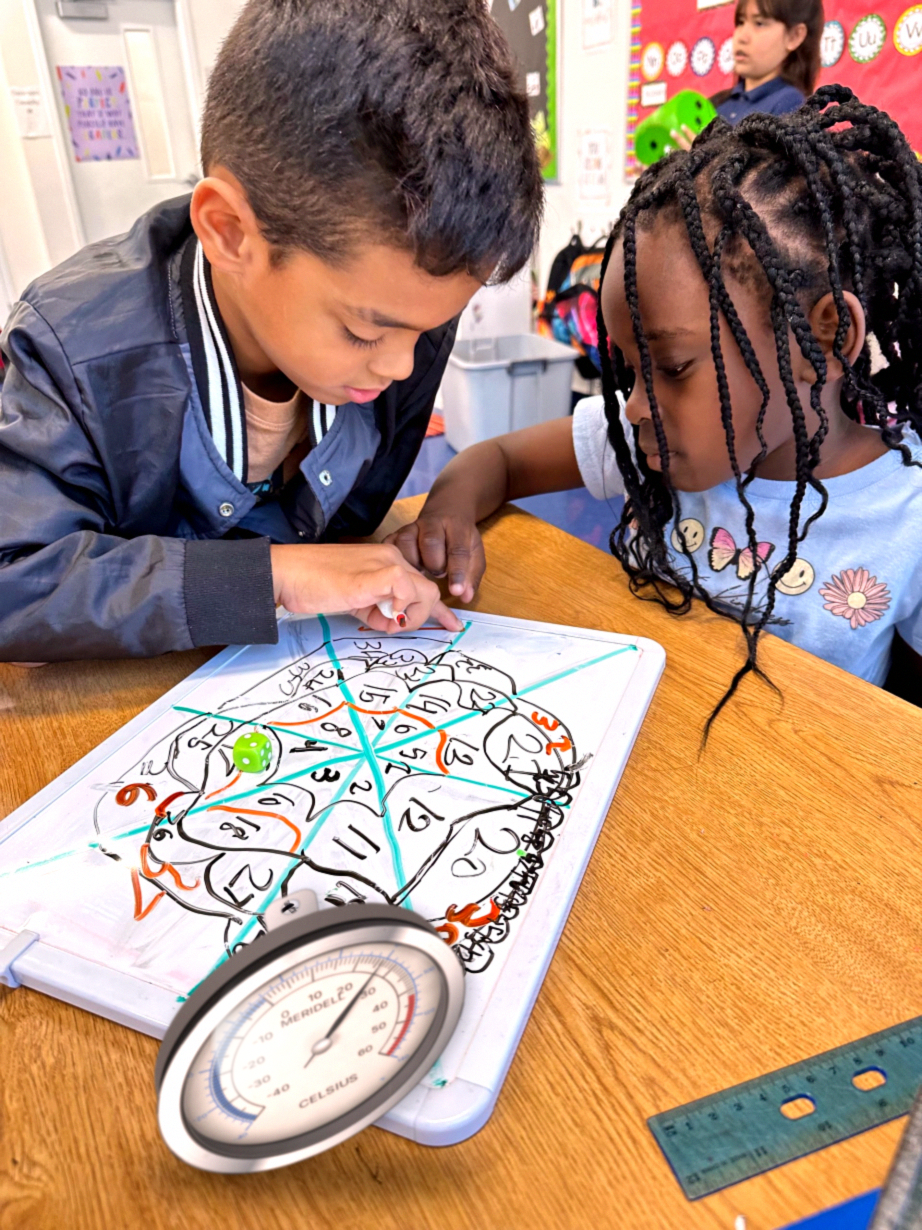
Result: 25 (°C)
